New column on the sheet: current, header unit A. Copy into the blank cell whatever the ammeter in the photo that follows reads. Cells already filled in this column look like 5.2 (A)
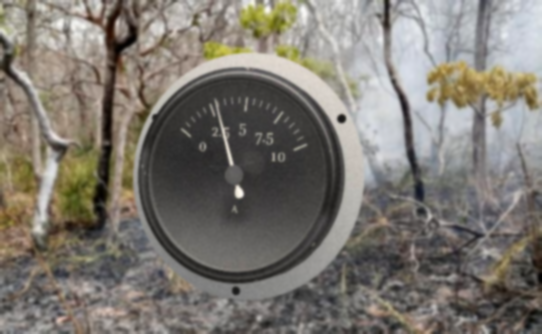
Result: 3 (A)
